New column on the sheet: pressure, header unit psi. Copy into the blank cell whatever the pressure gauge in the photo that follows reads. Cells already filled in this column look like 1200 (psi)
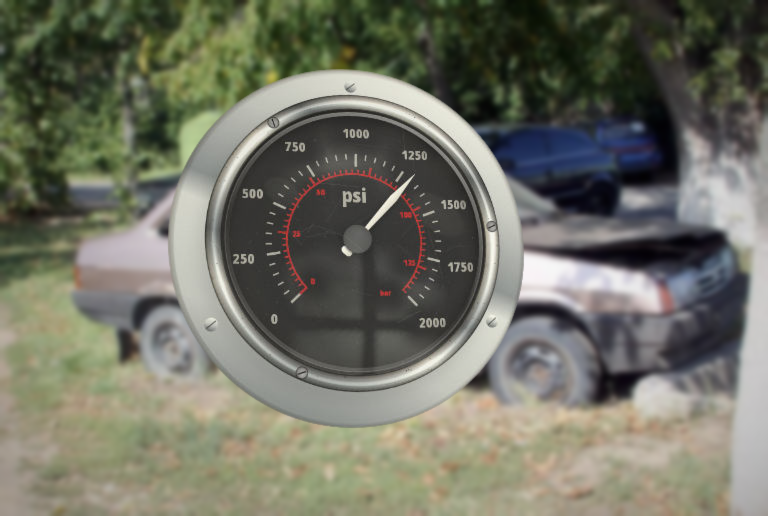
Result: 1300 (psi)
